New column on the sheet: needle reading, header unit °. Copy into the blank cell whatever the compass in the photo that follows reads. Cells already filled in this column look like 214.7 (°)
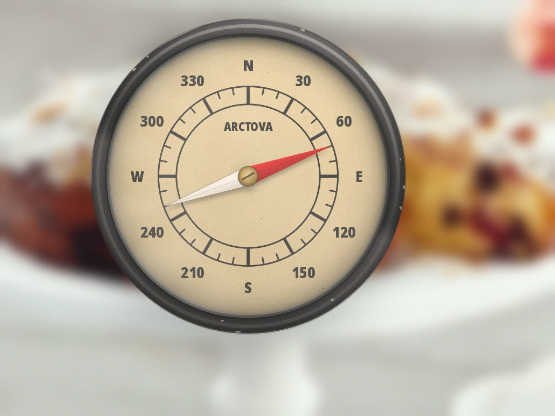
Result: 70 (°)
